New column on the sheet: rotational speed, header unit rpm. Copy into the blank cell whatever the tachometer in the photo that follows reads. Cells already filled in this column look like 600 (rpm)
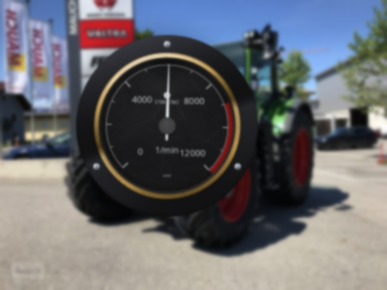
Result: 6000 (rpm)
